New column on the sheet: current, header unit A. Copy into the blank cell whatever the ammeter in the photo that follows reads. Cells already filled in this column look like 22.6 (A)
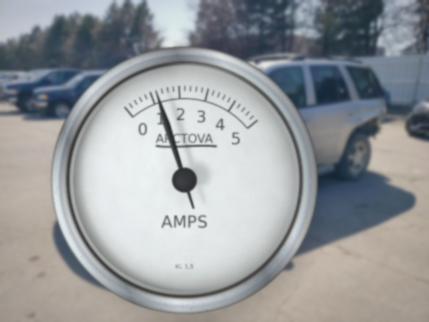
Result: 1.2 (A)
